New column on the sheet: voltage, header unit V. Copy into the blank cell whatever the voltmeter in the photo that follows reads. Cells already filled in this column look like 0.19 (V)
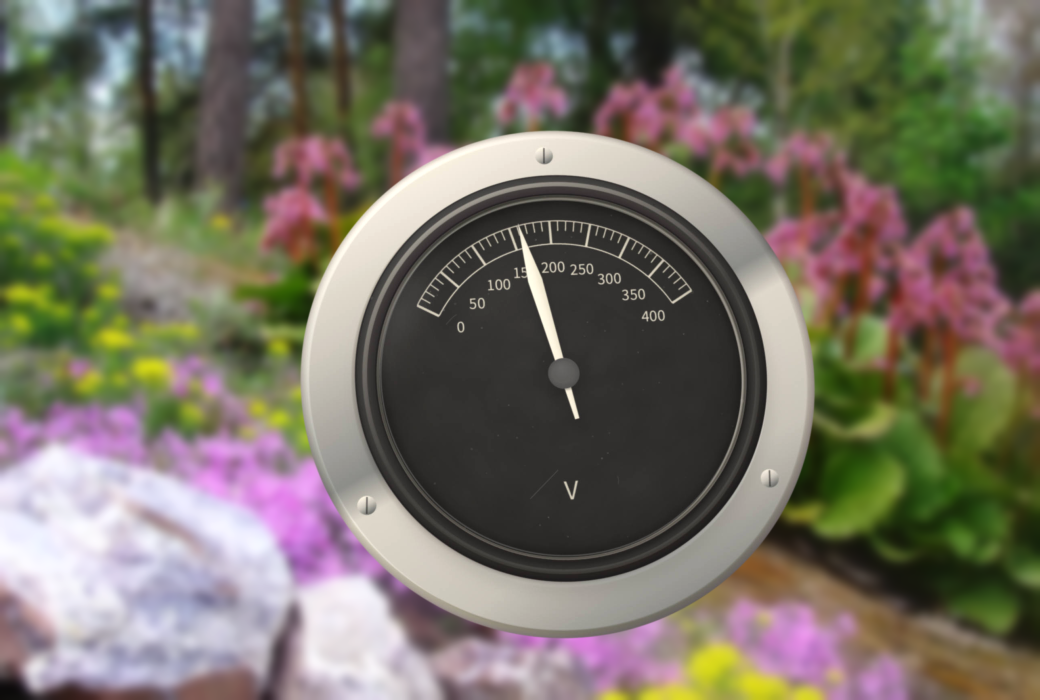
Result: 160 (V)
